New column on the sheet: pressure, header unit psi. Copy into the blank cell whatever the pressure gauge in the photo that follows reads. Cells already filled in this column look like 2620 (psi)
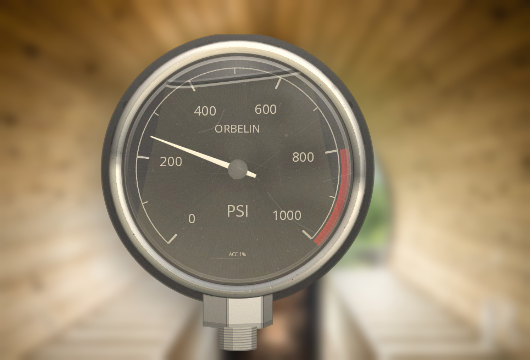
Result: 250 (psi)
